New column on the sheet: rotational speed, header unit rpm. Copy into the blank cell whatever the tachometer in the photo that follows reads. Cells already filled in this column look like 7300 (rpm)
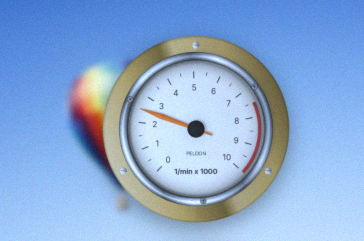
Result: 2500 (rpm)
